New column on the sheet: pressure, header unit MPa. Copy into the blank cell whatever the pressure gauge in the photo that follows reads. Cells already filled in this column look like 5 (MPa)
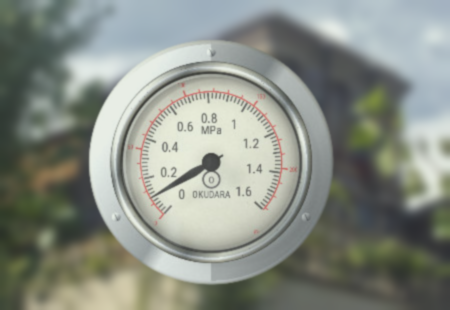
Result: 0.1 (MPa)
